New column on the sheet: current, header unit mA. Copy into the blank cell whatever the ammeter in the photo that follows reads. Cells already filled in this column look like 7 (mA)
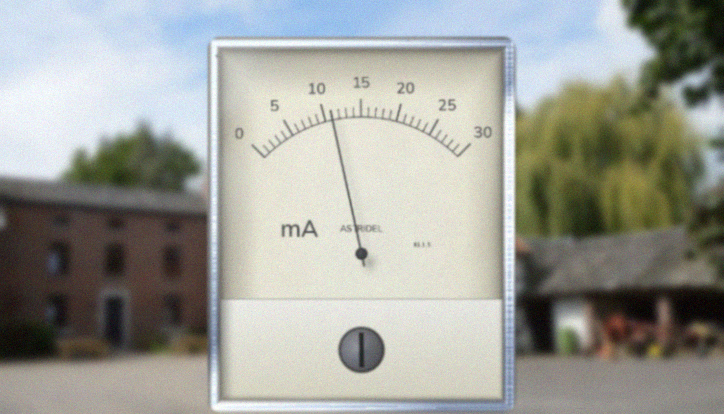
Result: 11 (mA)
